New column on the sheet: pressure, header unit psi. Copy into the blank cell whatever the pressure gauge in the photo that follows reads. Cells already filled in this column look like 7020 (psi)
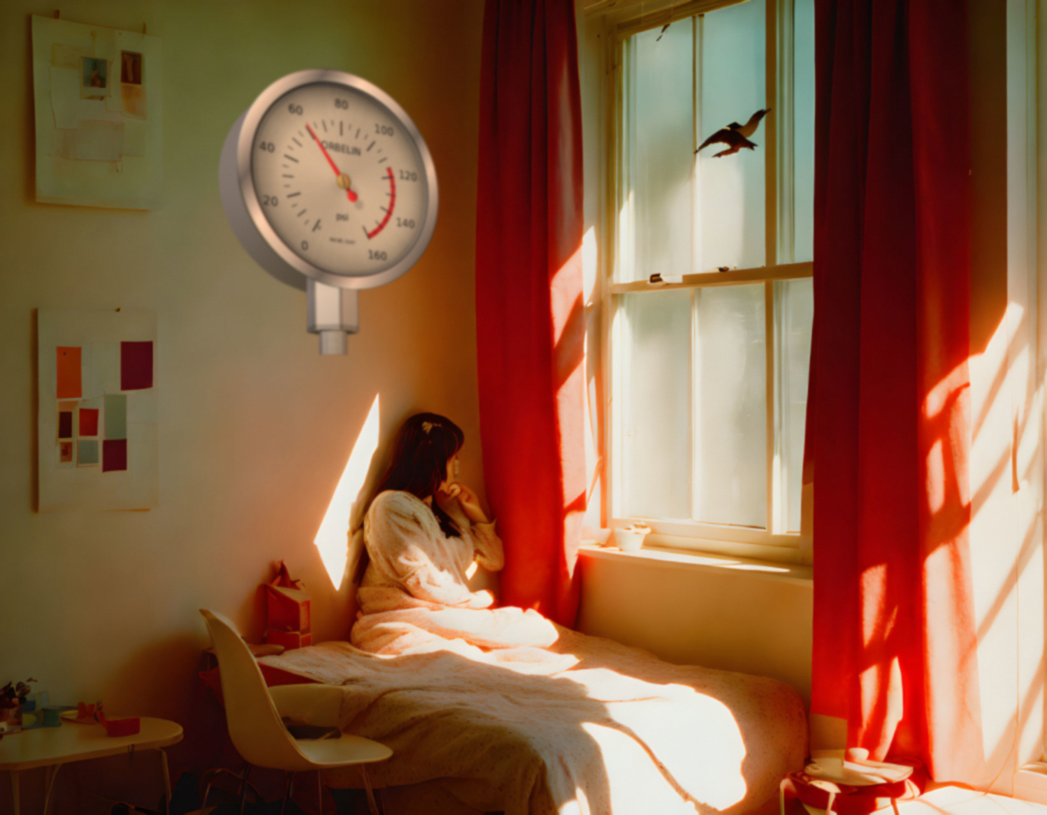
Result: 60 (psi)
